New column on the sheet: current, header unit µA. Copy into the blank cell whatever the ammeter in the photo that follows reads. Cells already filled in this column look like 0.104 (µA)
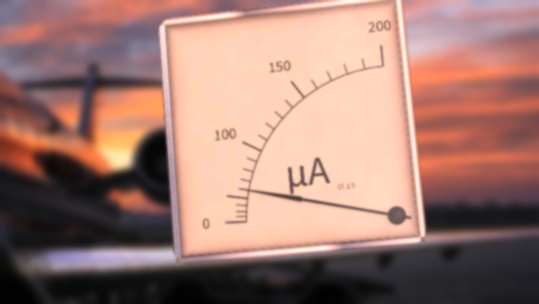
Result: 60 (µA)
